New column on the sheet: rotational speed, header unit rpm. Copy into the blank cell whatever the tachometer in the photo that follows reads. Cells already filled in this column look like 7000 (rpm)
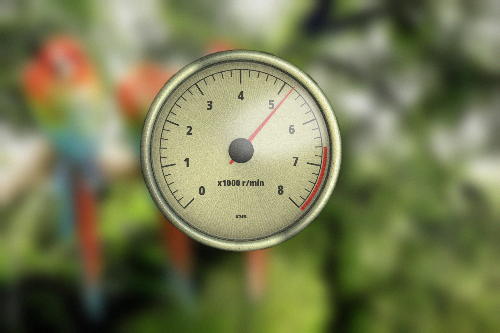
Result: 5200 (rpm)
